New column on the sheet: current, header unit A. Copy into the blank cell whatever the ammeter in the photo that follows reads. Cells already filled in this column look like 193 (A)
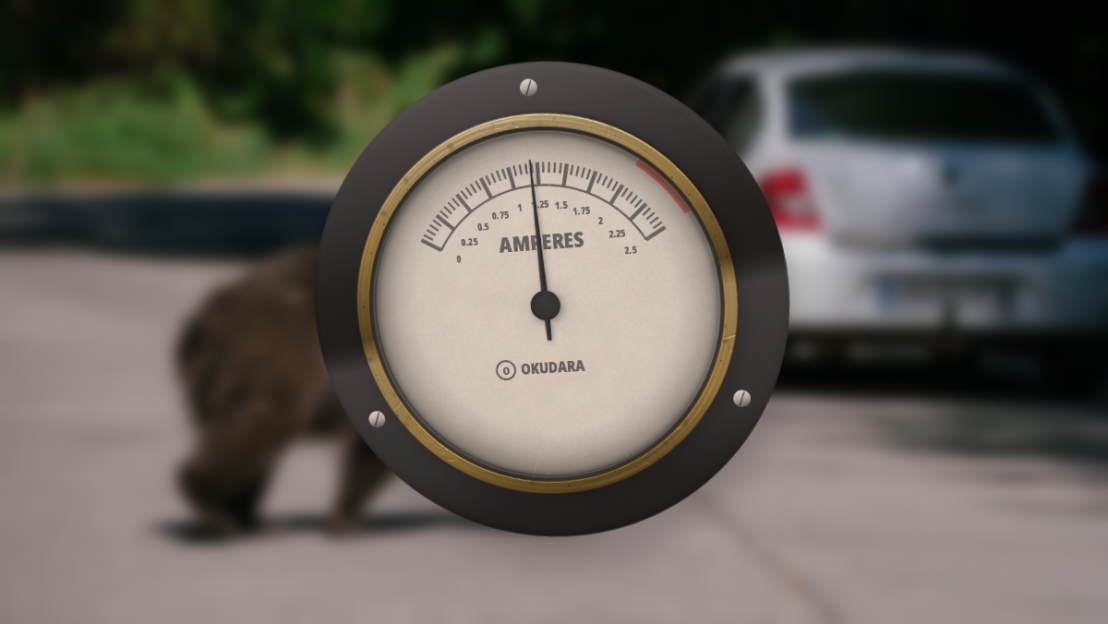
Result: 1.2 (A)
